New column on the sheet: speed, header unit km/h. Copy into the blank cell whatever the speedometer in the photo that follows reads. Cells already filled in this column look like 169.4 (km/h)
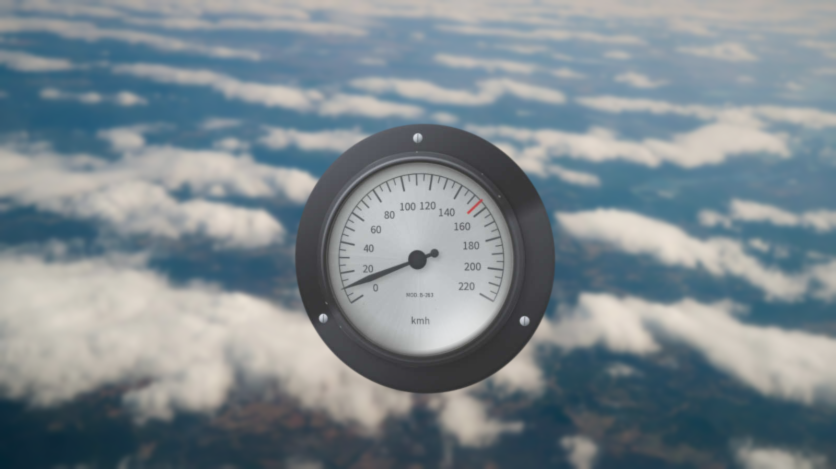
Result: 10 (km/h)
